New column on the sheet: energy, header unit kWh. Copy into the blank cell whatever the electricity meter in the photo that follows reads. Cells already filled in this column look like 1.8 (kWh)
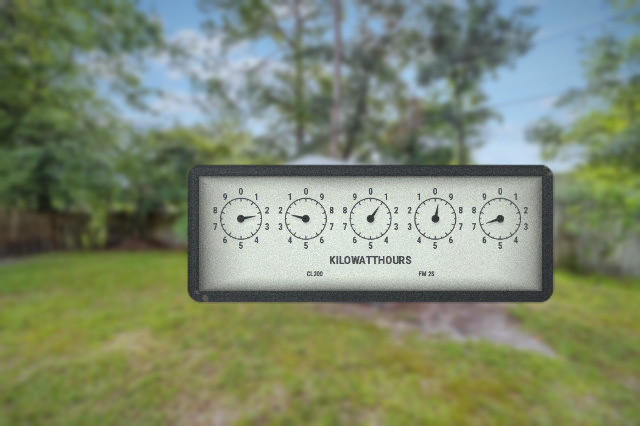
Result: 22097 (kWh)
